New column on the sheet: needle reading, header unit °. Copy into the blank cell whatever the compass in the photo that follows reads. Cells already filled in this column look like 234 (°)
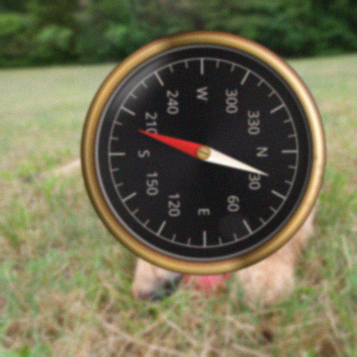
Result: 200 (°)
